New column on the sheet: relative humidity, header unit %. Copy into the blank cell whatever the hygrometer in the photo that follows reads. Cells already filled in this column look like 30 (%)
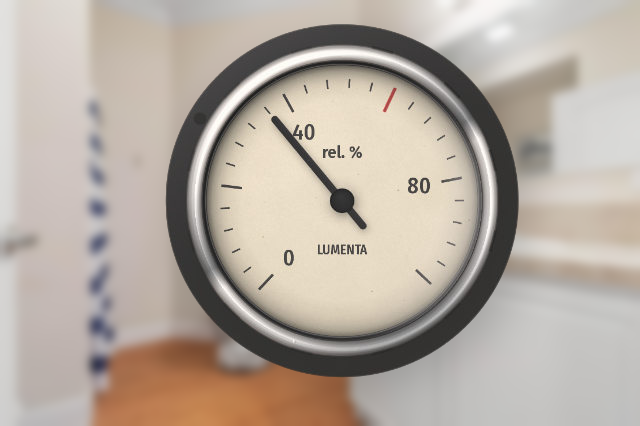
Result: 36 (%)
